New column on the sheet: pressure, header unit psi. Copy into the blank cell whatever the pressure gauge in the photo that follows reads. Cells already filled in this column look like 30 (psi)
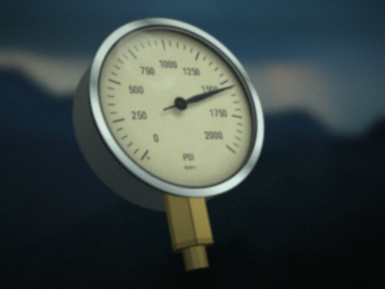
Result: 1550 (psi)
